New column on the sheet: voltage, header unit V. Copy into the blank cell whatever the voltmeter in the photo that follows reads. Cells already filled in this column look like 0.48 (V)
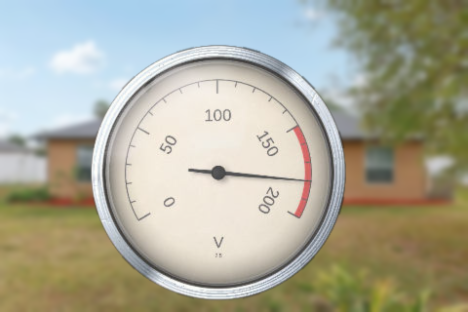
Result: 180 (V)
